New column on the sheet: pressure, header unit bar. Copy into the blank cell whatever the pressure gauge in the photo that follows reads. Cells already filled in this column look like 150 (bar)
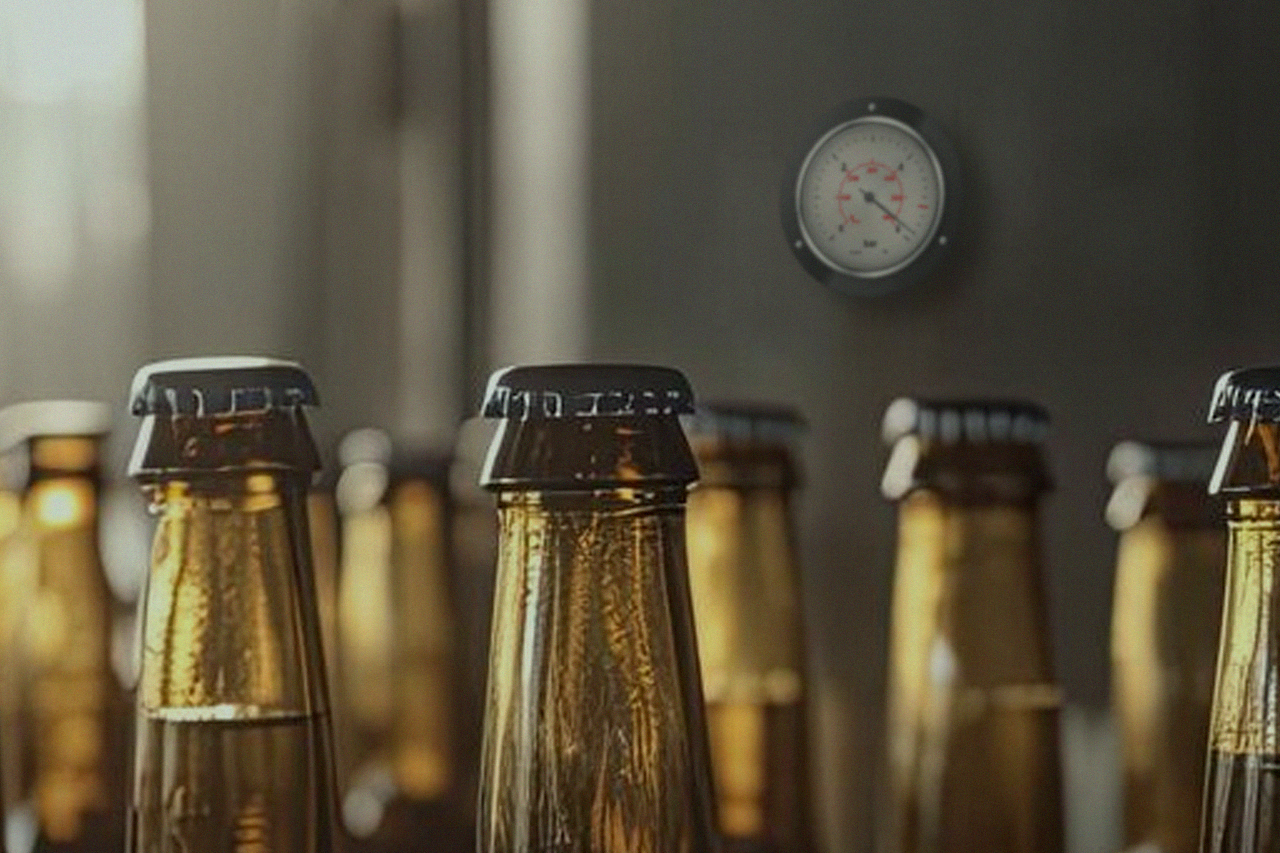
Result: 5.8 (bar)
